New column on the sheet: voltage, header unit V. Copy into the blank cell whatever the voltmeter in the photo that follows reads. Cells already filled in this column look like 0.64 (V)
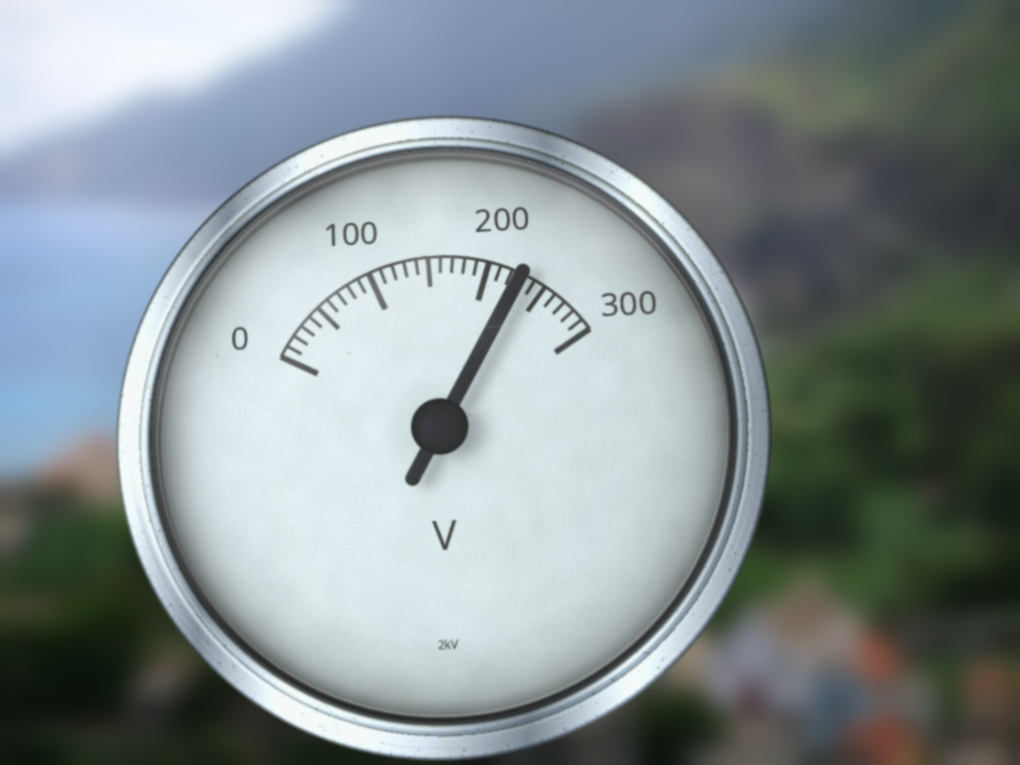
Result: 230 (V)
